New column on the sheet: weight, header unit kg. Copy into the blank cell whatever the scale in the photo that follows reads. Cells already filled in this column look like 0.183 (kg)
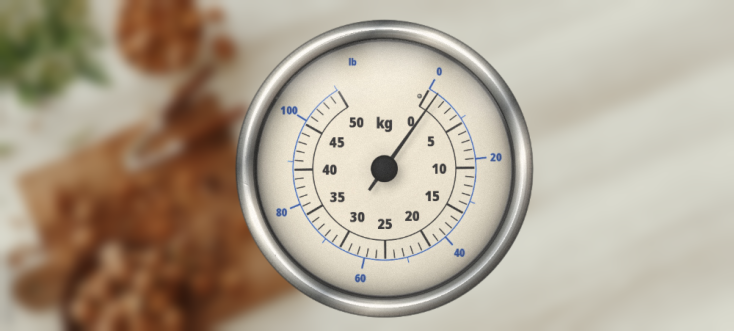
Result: 1 (kg)
